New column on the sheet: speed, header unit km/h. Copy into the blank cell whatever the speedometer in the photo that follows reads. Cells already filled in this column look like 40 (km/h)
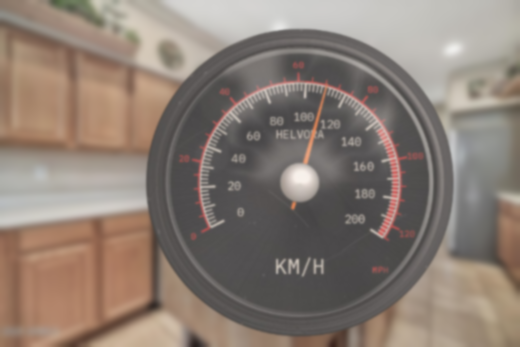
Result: 110 (km/h)
